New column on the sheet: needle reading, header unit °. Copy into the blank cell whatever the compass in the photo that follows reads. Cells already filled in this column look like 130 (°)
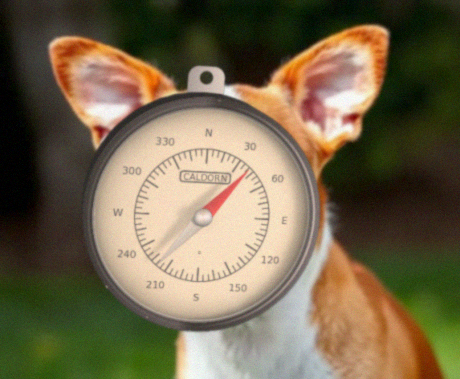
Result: 40 (°)
